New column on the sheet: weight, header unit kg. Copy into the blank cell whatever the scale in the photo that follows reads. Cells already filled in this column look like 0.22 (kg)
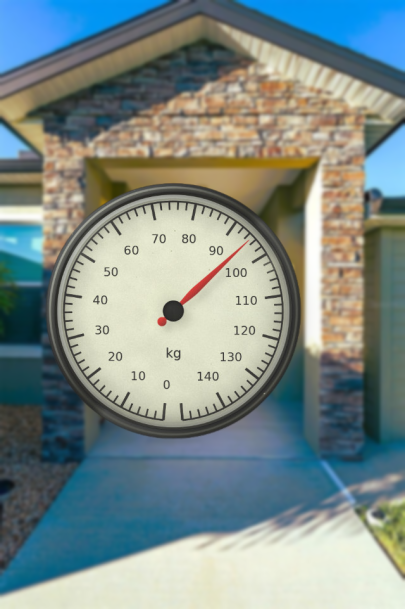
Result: 95 (kg)
